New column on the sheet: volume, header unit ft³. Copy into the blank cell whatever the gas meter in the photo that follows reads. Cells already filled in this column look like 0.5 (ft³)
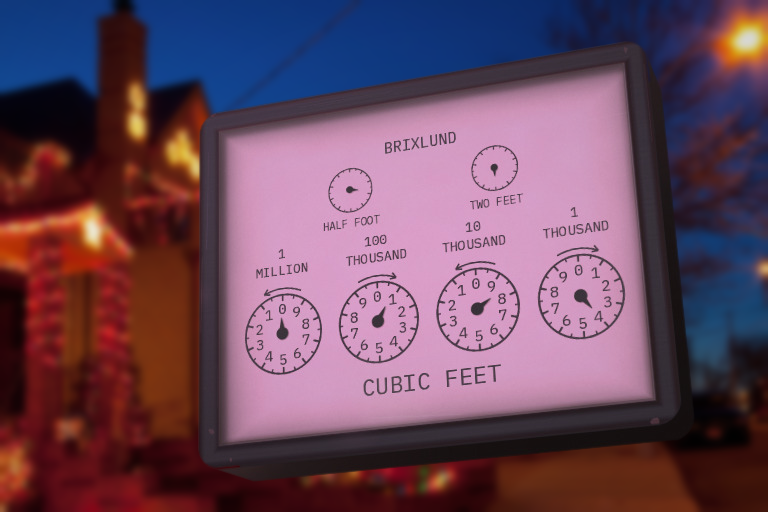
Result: 8400 (ft³)
